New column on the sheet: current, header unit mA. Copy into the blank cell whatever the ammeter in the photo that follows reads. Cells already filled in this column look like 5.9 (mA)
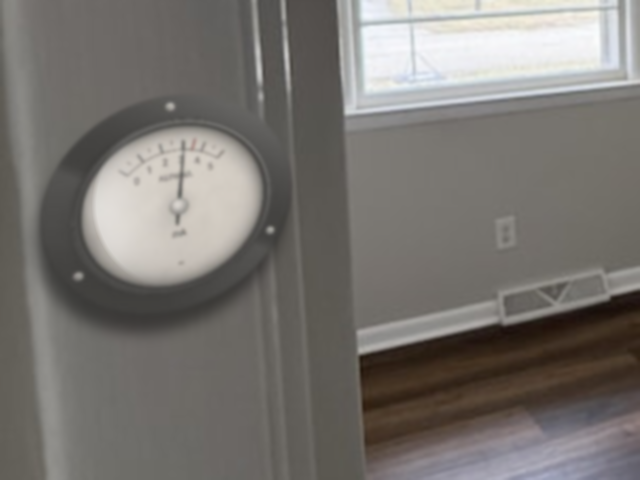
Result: 3 (mA)
